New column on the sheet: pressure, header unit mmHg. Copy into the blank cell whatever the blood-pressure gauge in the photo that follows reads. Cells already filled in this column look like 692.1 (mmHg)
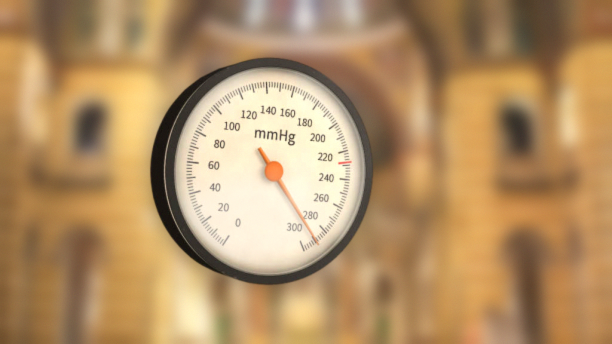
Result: 290 (mmHg)
